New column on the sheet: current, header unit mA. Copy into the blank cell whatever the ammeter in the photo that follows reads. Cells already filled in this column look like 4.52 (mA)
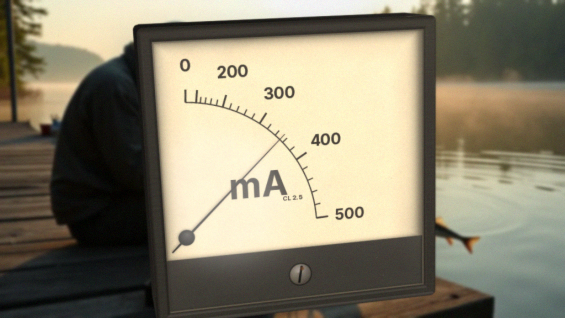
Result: 350 (mA)
